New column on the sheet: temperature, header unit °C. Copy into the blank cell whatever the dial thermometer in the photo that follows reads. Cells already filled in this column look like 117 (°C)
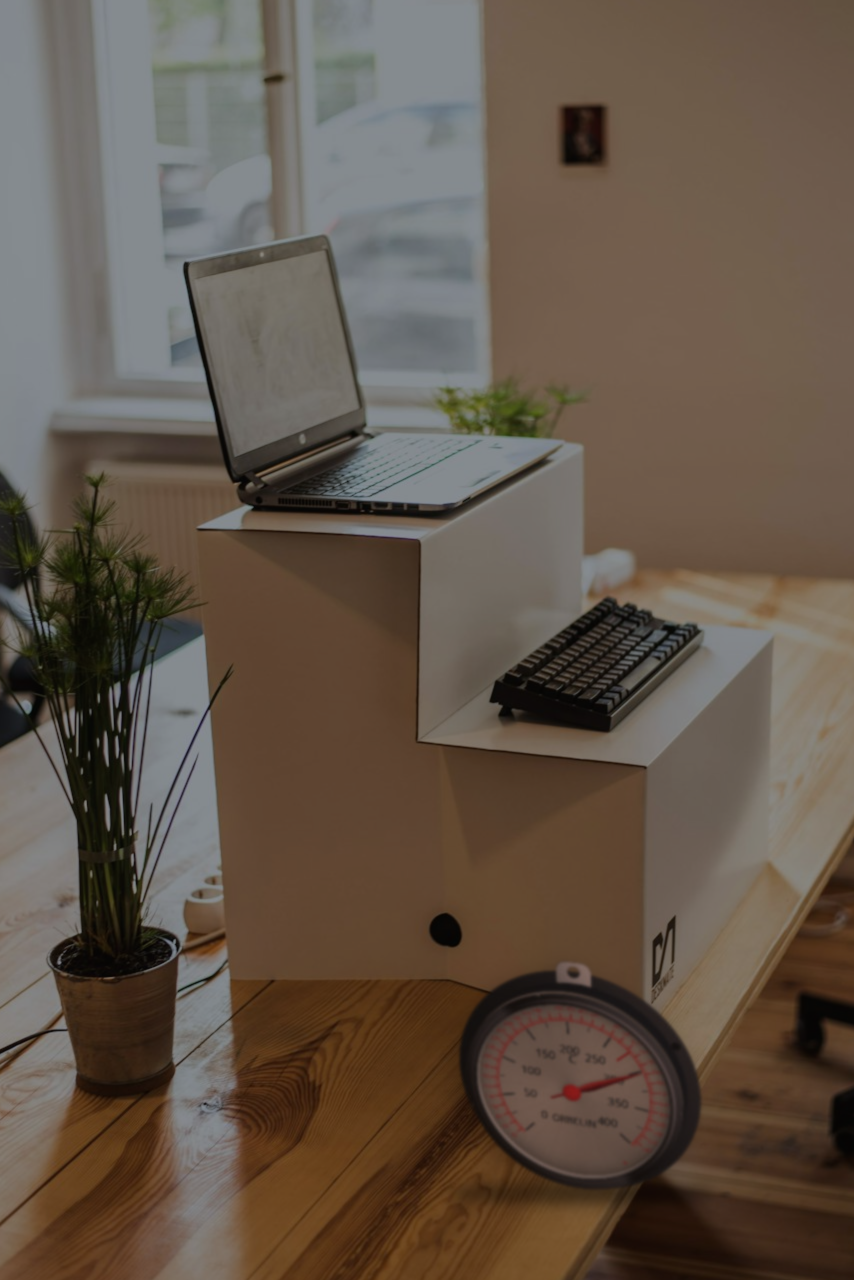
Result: 300 (°C)
